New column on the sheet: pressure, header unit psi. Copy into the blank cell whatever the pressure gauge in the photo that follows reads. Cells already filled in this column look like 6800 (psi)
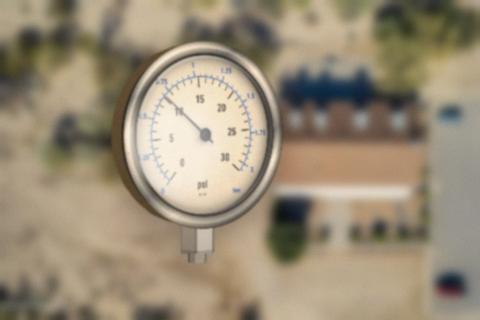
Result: 10 (psi)
